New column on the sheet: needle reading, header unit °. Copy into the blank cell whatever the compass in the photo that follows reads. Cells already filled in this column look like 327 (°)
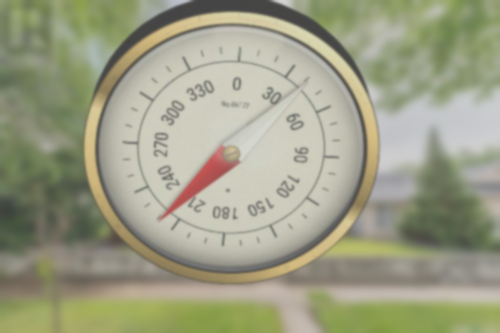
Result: 220 (°)
